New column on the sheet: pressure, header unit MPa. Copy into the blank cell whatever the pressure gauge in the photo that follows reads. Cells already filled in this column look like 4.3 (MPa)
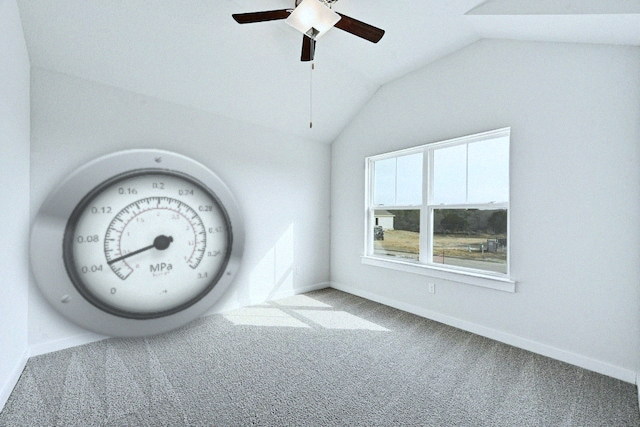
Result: 0.04 (MPa)
